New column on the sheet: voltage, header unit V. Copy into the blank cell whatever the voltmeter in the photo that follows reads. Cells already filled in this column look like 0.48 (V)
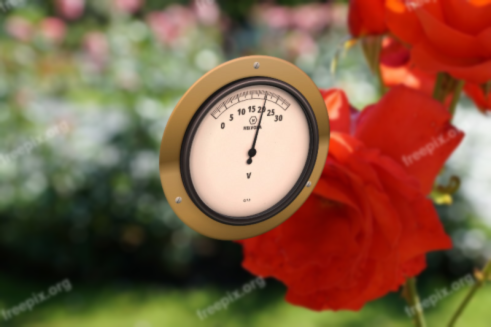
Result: 20 (V)
